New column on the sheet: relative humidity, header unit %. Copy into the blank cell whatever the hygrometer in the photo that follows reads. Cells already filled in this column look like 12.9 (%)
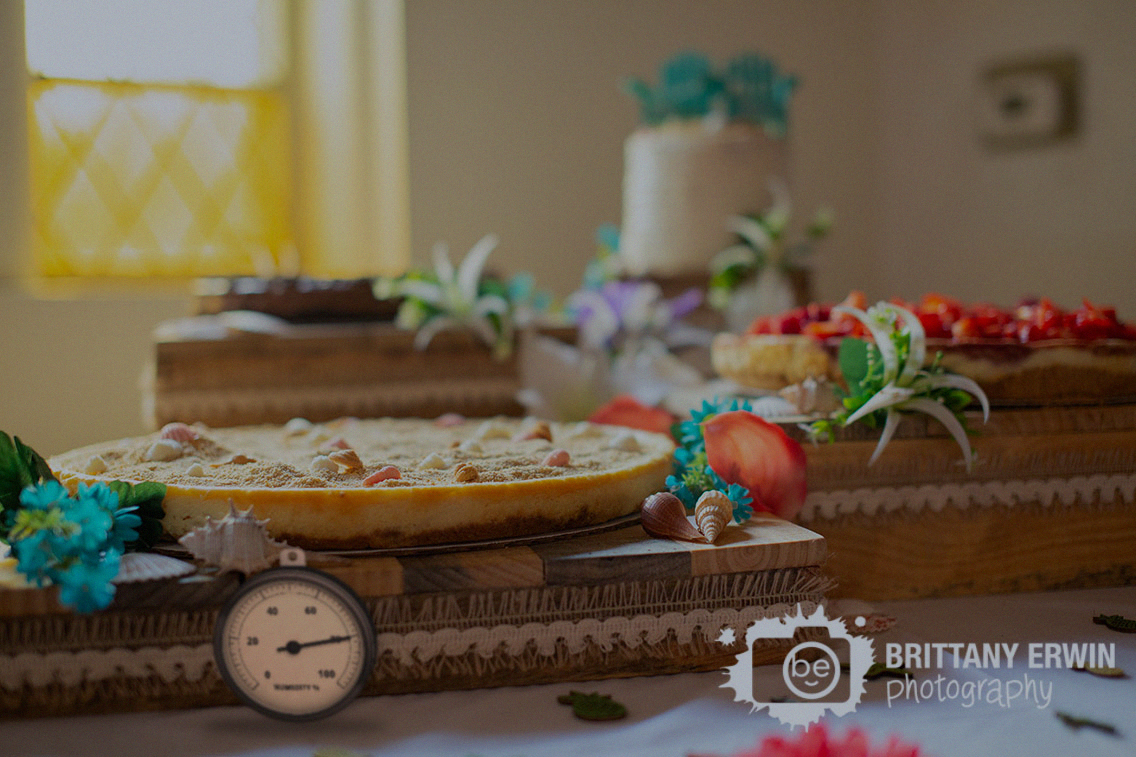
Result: 80 (%)
